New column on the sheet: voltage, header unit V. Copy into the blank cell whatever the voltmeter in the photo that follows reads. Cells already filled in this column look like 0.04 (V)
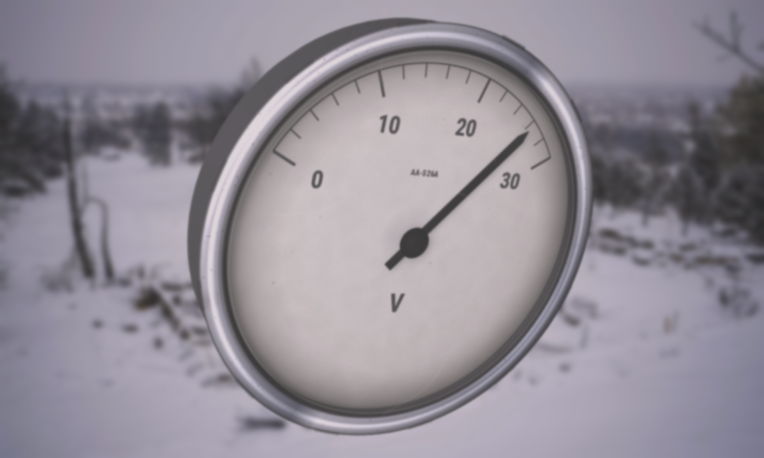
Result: 26 (V)
